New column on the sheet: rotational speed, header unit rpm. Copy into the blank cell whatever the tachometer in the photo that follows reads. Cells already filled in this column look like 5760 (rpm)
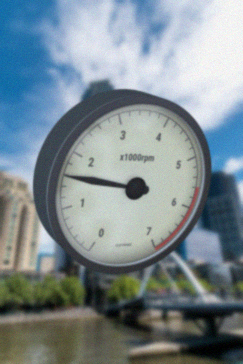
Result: 1600 (rpm)
